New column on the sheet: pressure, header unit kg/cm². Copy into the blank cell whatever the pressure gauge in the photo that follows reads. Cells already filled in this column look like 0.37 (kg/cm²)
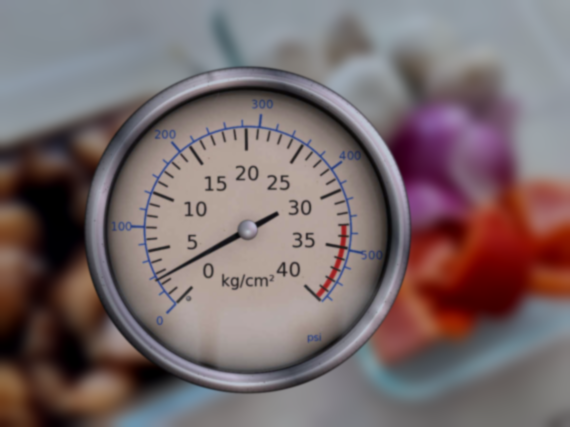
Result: 2.5 (kg/cm²)
